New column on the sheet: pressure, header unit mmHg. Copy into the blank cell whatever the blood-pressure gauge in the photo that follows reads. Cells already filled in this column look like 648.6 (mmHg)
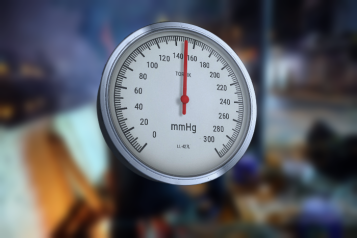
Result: 150 (mmHg)
